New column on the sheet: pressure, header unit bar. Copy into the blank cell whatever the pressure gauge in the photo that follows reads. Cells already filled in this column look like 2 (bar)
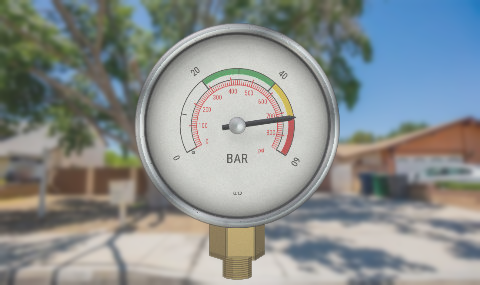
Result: 50 (bar)
